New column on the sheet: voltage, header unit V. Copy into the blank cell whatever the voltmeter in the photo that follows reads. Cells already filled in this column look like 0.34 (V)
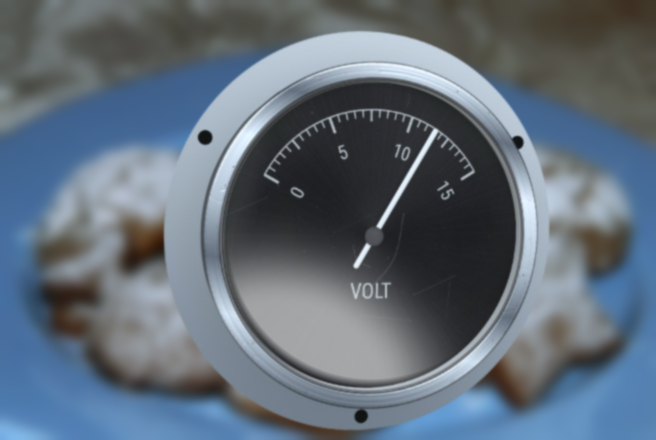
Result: 11.5 (V)
